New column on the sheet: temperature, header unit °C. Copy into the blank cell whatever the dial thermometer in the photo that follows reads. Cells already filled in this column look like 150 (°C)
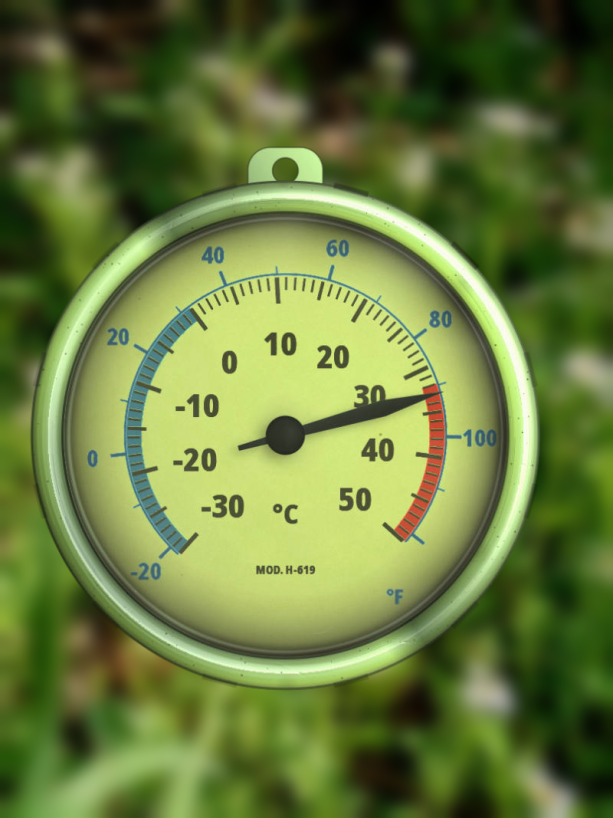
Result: 33 (°C)
